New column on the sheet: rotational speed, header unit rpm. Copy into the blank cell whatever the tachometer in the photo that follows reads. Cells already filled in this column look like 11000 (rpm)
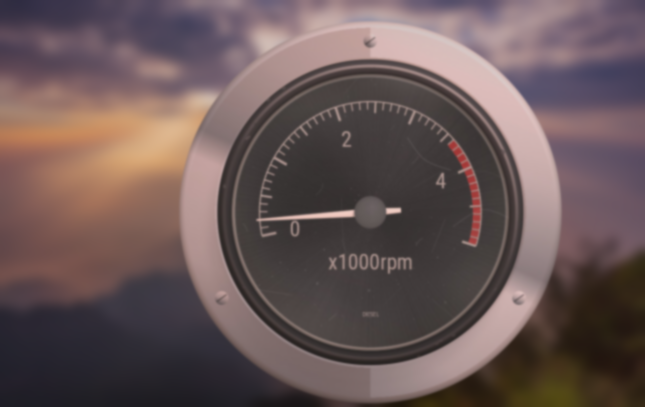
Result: 200 (rpm)
